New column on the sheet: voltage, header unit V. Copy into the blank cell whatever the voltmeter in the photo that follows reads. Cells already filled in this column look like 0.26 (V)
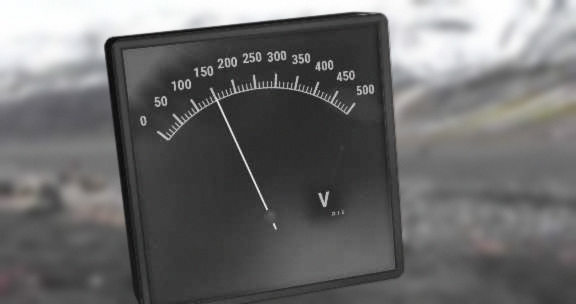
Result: 150 (V)
